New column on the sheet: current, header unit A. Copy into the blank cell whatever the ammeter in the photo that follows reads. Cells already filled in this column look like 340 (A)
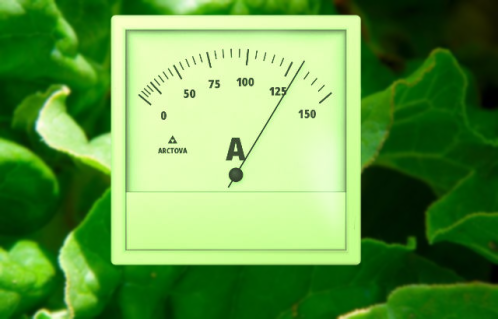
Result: 130 (A)
